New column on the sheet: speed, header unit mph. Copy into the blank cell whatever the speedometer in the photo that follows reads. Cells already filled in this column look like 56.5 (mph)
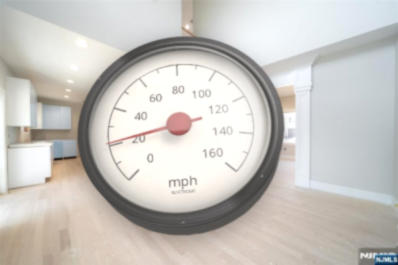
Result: 20 (mph)
